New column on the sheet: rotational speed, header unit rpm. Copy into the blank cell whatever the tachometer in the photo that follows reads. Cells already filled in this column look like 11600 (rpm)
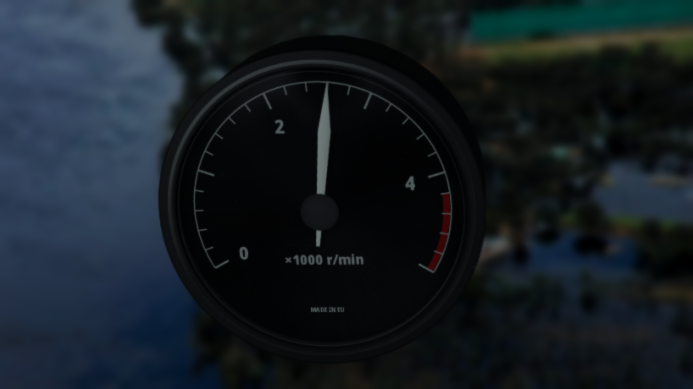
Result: 2600 (rpm)
